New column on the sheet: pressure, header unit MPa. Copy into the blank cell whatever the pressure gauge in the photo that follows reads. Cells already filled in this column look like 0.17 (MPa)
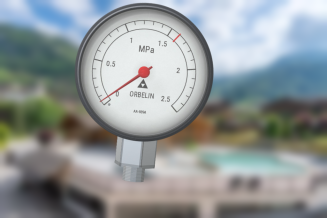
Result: 0.05 (MPa)
